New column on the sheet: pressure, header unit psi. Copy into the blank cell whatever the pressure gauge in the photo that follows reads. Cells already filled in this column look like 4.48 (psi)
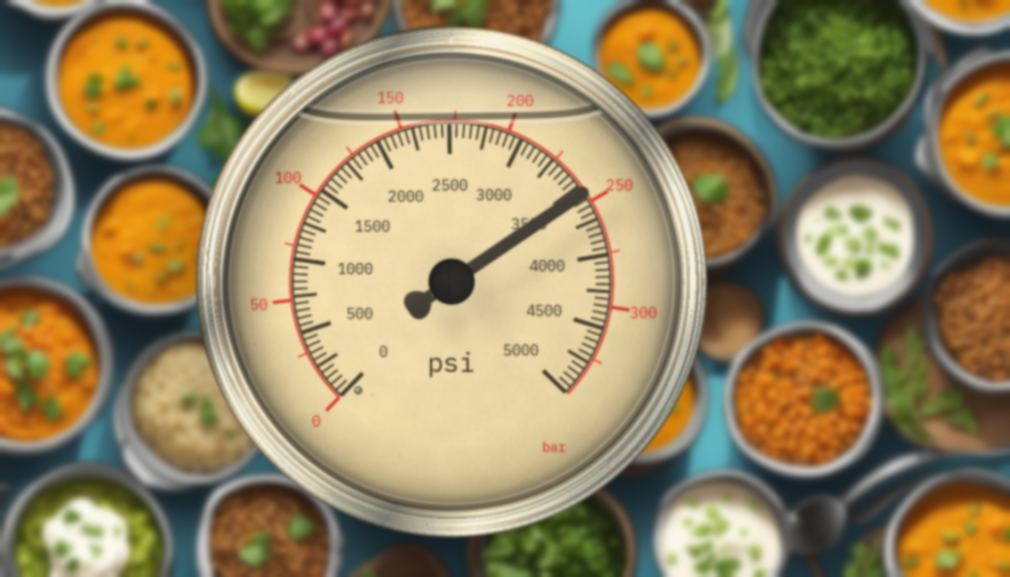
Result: 3550 (psi)
